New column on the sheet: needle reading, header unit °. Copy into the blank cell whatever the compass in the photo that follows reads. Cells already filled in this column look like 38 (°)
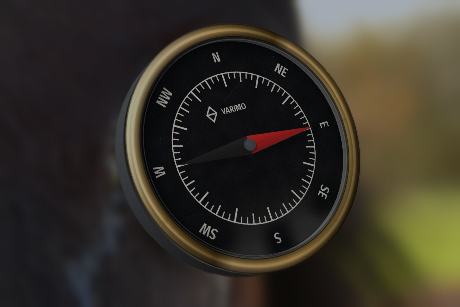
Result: 90 (°)
